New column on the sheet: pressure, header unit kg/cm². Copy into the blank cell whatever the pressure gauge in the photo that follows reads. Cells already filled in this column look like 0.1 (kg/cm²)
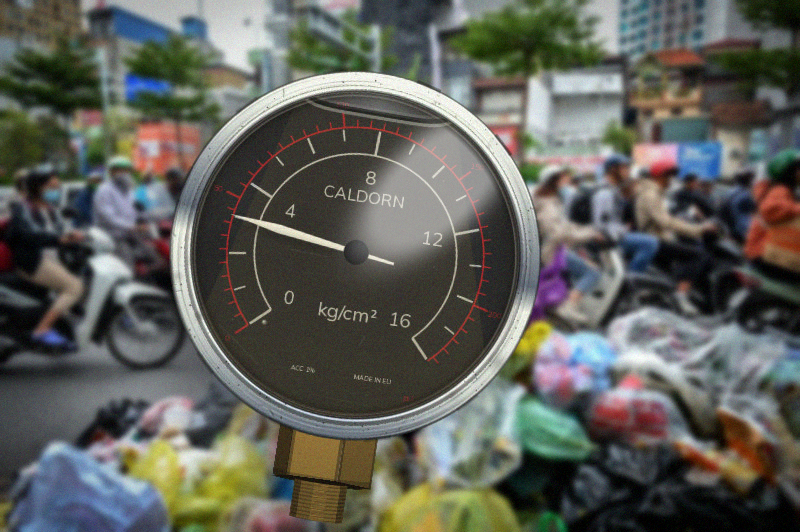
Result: 3 (kg/cm²)
